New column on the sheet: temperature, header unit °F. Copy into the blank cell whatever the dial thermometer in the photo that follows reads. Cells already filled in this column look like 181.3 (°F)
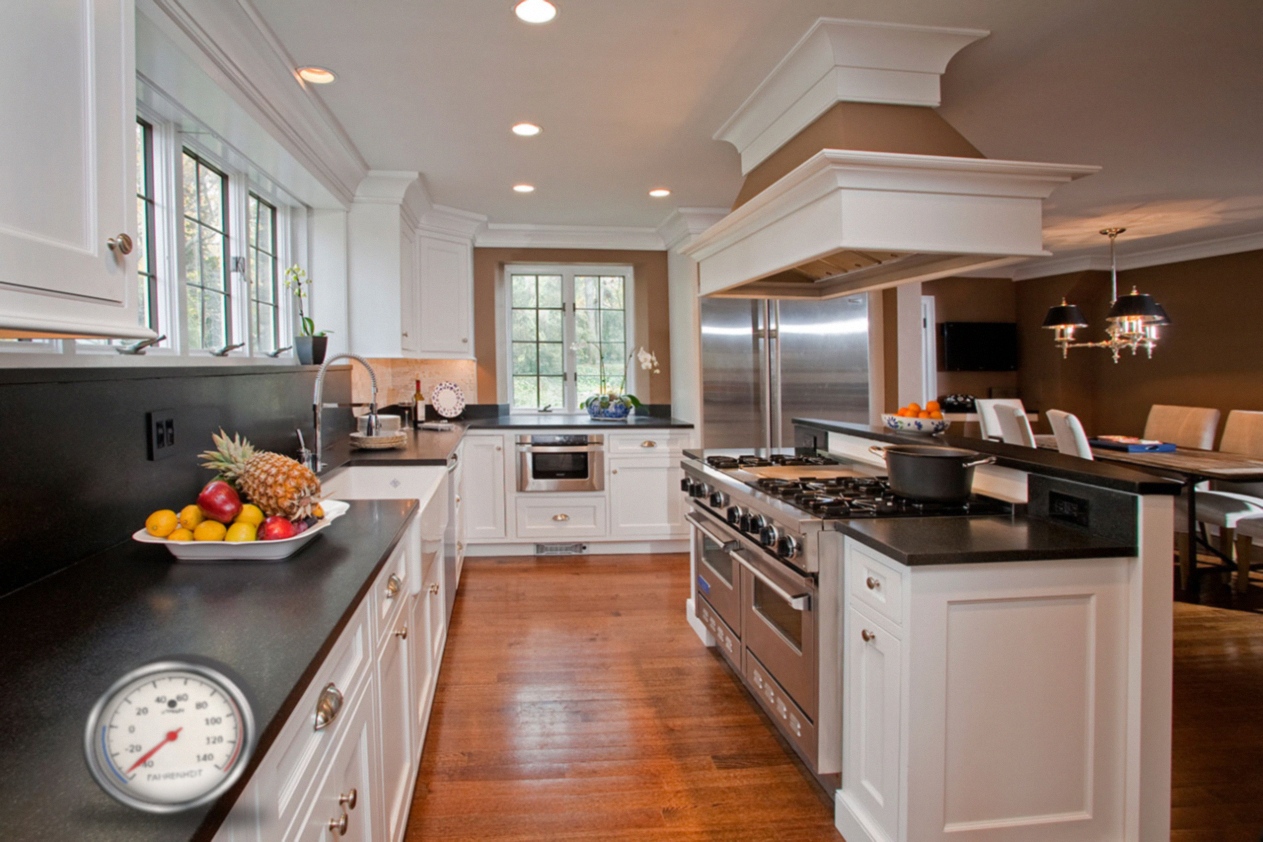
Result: -35 (°F)
